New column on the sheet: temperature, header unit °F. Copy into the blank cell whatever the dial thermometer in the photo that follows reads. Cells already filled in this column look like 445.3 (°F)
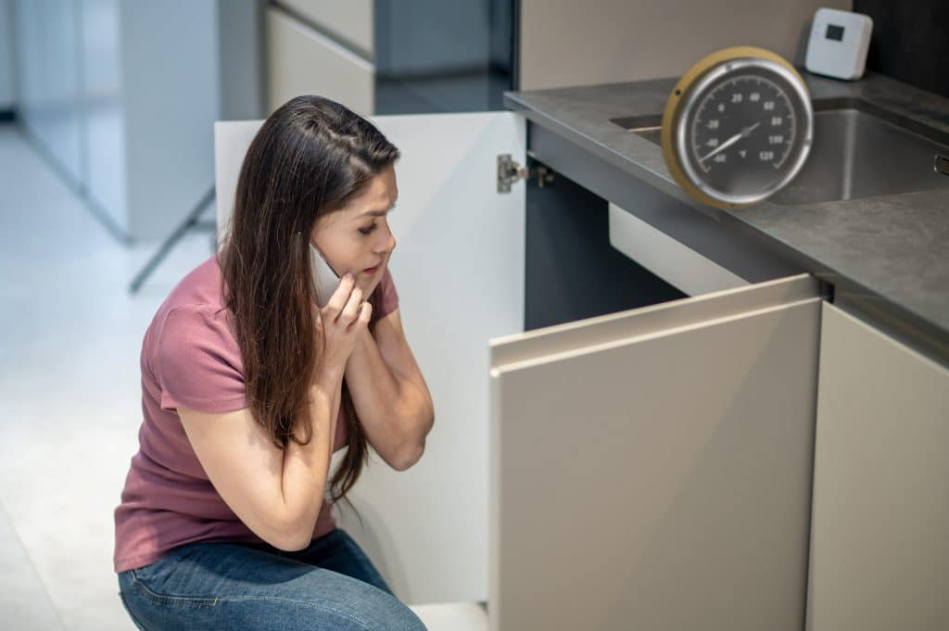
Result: -50 (°F)
